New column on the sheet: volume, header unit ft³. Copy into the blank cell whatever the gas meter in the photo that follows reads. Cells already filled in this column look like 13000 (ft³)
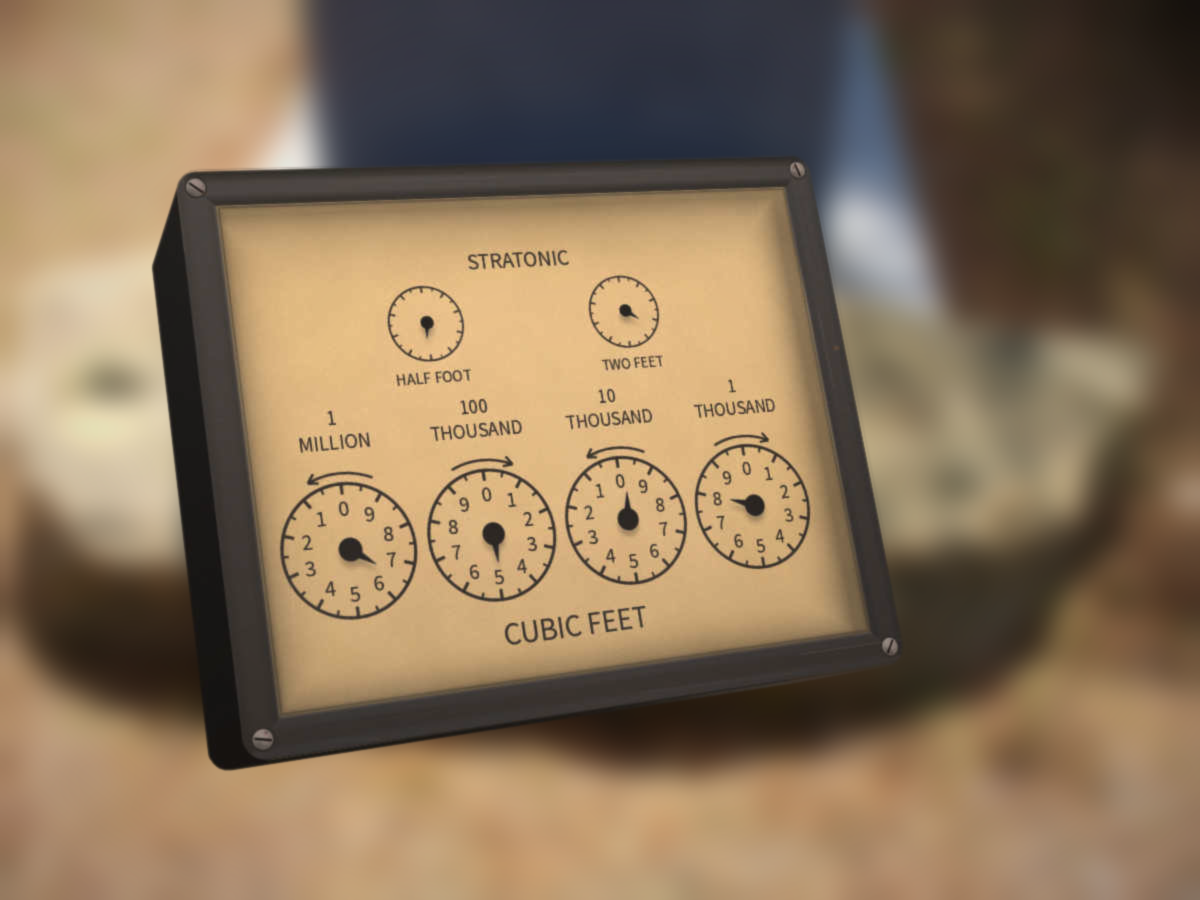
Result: 649800 (ft³)
